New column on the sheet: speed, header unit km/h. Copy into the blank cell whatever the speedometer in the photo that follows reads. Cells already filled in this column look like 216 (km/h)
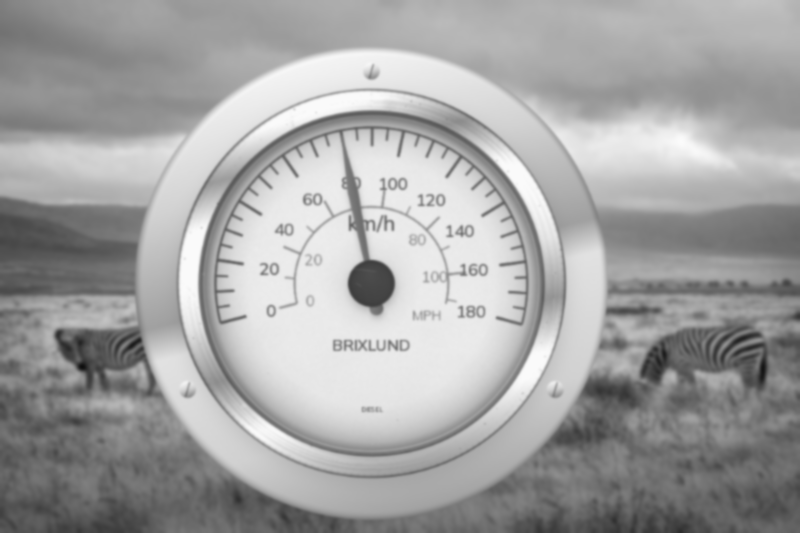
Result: 80 (km/h)
